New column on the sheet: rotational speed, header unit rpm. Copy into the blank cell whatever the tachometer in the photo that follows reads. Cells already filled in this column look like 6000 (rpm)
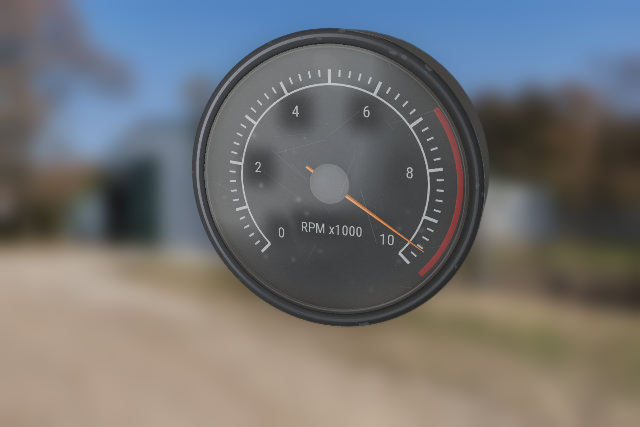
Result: 9600 (rpm)
